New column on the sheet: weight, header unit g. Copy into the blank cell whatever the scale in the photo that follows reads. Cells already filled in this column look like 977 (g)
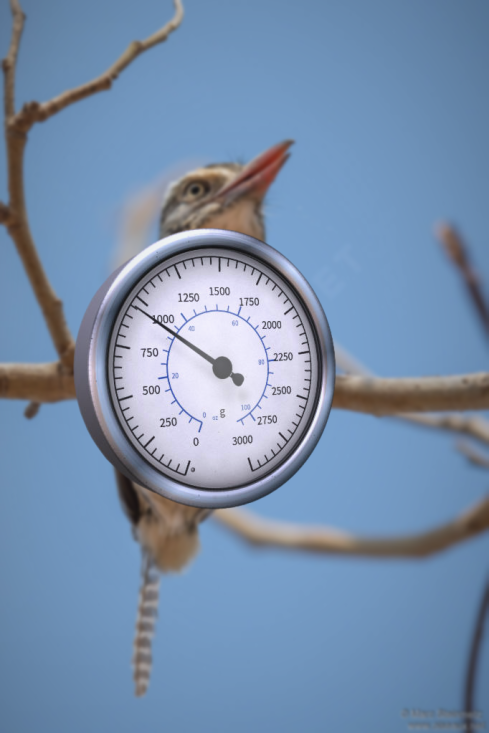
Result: 950 (g)
